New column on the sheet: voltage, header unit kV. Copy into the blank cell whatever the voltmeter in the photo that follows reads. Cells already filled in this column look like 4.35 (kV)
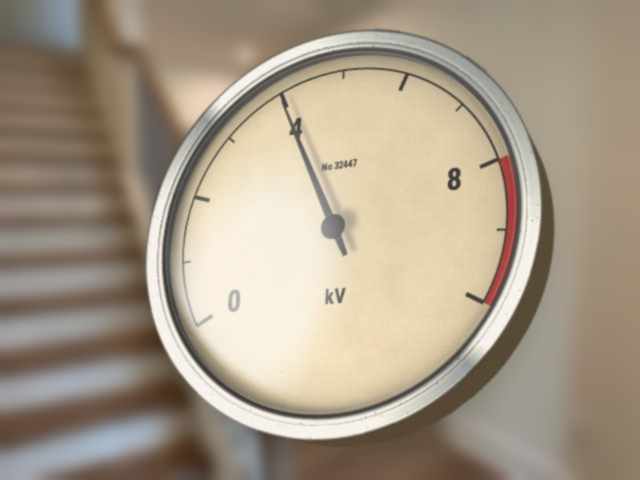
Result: 4 (kV)
